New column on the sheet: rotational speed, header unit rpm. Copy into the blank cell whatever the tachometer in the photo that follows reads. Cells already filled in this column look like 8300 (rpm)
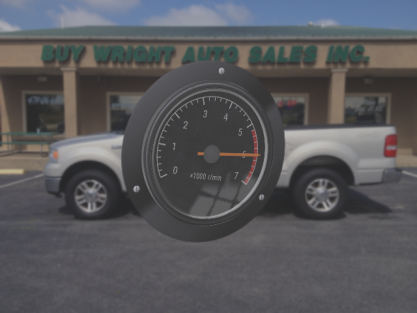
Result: 6000 (rpm)
